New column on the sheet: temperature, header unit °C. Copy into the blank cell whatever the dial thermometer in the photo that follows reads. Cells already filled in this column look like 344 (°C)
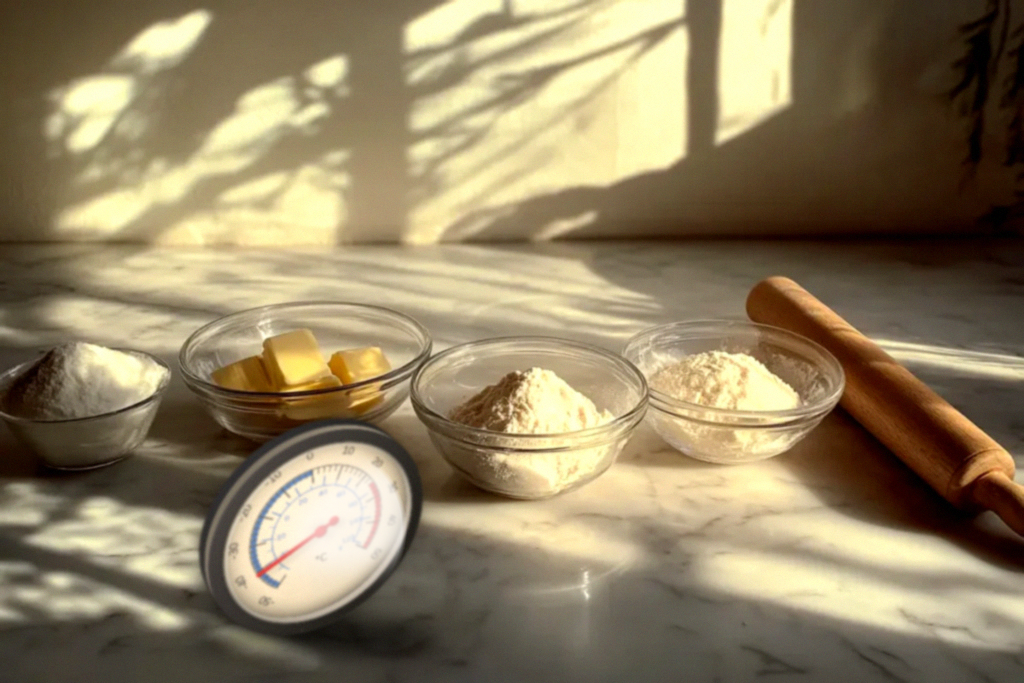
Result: -40 (°C)
